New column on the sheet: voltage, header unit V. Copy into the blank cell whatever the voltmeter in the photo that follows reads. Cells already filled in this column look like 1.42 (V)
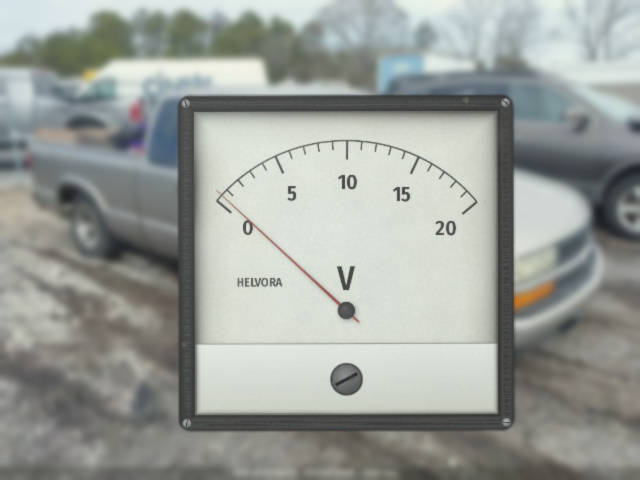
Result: 0.5 (V)
